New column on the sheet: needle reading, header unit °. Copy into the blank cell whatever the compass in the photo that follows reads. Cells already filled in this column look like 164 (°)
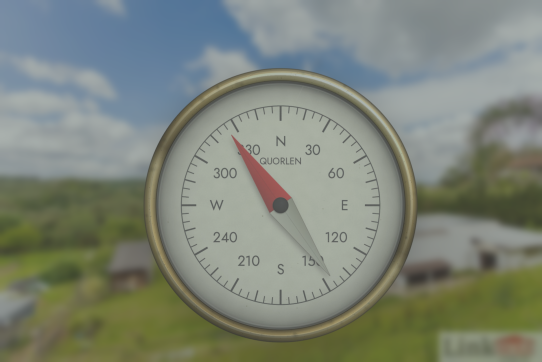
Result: 325 (°)
